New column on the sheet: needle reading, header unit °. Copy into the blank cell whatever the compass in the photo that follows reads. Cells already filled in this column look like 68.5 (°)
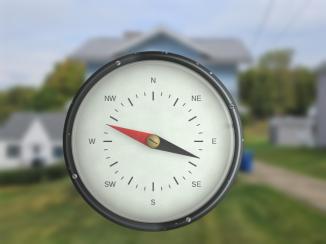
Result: 290 (°)
